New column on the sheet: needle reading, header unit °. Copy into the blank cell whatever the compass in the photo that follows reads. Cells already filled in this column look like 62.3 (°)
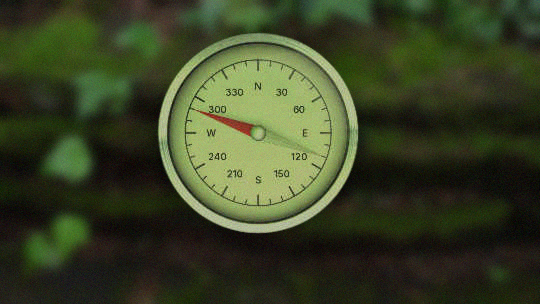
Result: 290 (°)
